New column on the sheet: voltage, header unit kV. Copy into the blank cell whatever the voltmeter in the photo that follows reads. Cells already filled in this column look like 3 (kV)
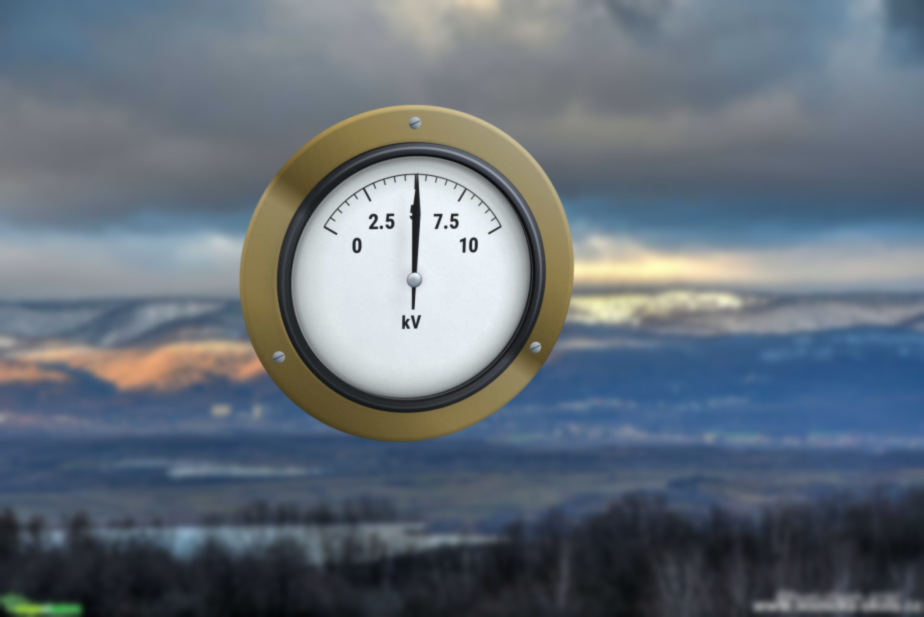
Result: 5 (kV)
